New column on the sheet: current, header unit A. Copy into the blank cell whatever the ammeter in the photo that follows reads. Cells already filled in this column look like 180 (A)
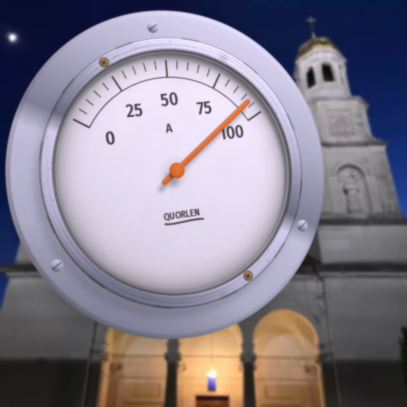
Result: 92.5 (A)
